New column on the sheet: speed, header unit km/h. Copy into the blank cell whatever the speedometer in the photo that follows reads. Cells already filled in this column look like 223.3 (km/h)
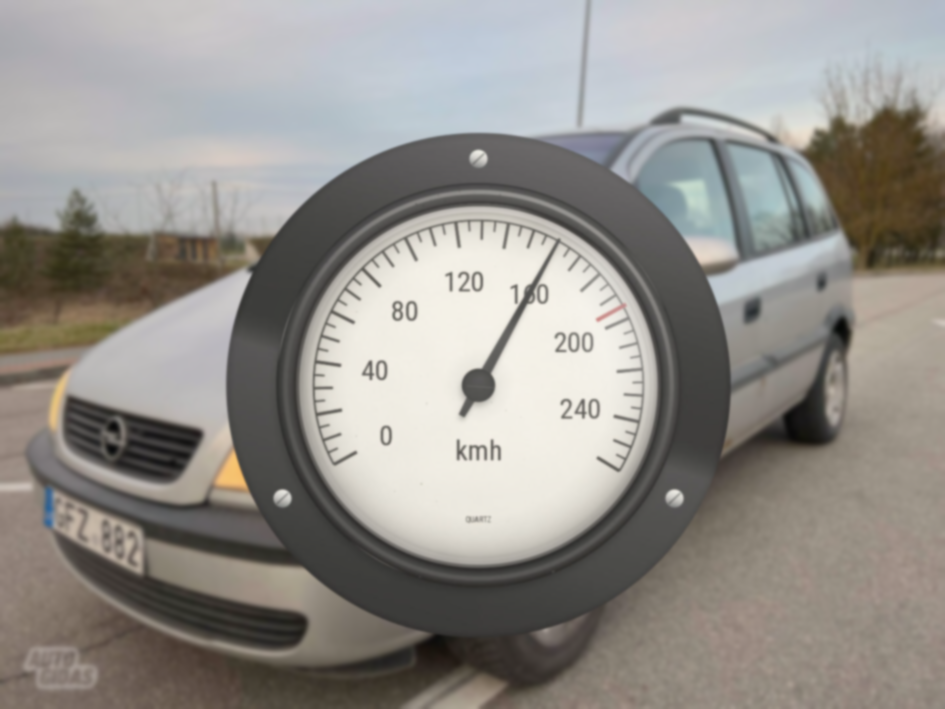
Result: 160 (km/h)
